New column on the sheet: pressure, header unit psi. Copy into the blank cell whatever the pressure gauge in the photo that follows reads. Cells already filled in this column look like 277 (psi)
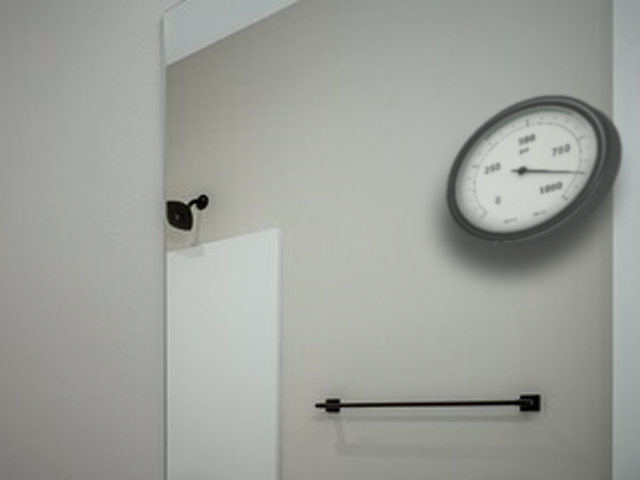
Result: 900 (psi)
